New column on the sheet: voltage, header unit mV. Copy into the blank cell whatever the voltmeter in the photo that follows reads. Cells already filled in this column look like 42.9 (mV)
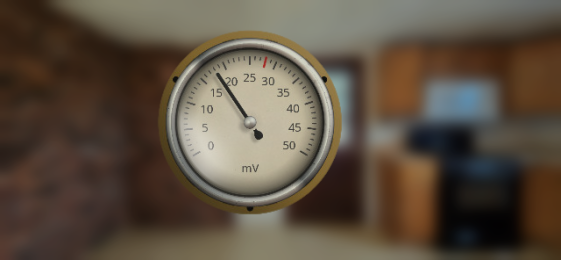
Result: 18 (mV)
